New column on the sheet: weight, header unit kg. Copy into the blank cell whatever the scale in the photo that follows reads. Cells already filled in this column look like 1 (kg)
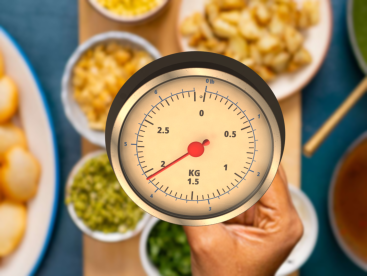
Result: 1.95 (kg)
